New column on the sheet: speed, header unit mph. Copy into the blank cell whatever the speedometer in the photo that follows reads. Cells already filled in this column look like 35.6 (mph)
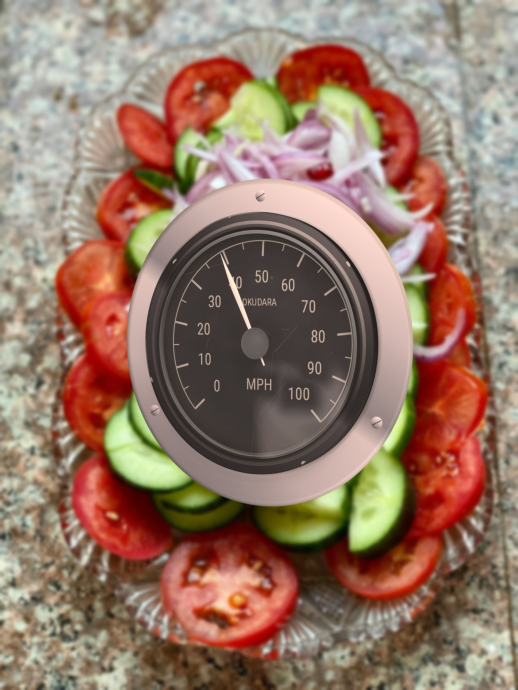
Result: 40 (mph)
